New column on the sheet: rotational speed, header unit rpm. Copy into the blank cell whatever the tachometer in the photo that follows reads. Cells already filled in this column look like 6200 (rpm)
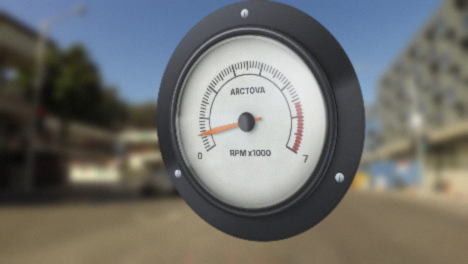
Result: 500 (rpm)
